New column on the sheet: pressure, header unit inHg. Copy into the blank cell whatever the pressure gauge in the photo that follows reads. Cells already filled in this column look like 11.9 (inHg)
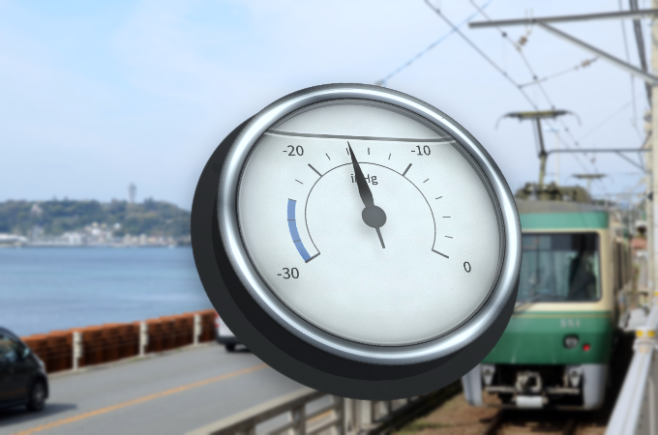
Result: -16 (inHg)
